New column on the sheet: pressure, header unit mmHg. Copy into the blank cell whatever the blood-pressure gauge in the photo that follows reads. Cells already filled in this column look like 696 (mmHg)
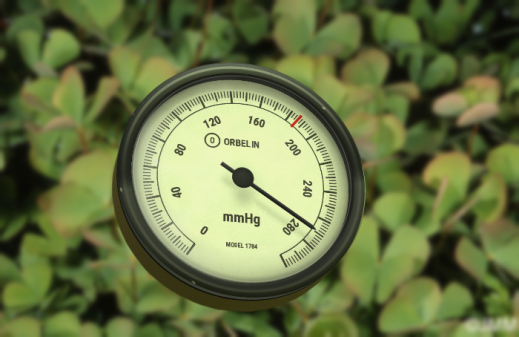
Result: 270 (mmHg)
